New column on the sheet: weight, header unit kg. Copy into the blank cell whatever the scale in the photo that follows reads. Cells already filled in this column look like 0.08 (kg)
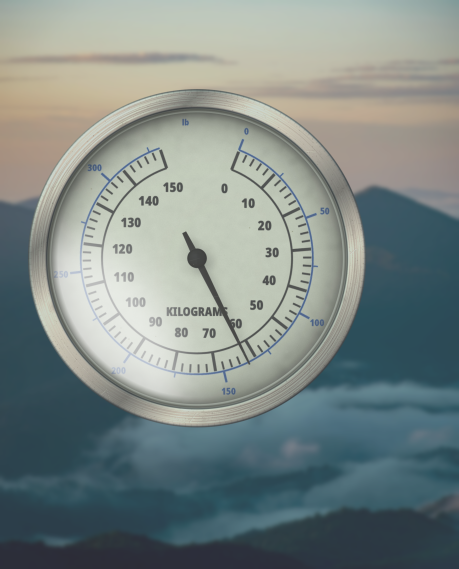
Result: 62 (kg)
